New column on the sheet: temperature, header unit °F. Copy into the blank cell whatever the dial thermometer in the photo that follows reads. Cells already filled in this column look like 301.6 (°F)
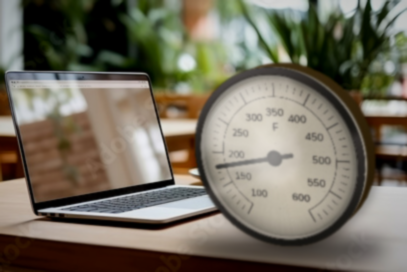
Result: 180 (°F)
